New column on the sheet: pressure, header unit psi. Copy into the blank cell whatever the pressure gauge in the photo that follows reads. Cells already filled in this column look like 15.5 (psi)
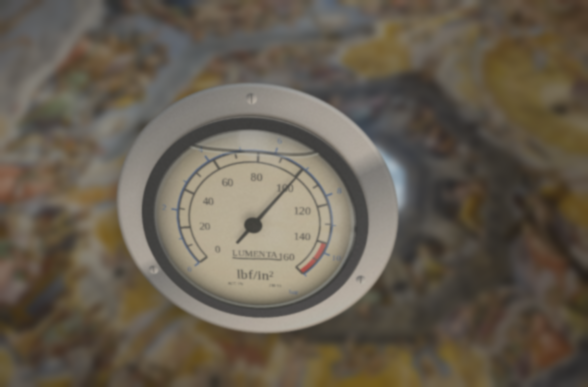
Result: 100 (psi)
